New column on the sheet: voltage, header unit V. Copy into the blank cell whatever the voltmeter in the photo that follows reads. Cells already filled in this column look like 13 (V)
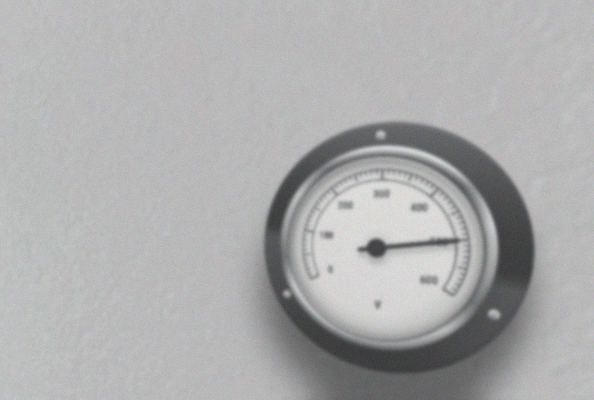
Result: 500 (V)
